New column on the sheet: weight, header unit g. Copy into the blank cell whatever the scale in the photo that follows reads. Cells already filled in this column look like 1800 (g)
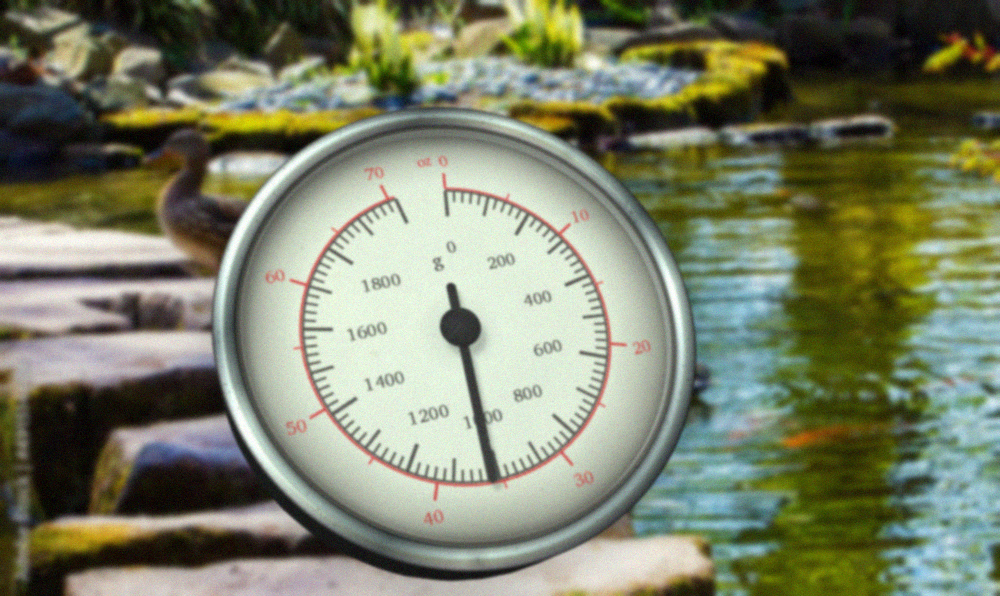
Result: 1020 (g)
